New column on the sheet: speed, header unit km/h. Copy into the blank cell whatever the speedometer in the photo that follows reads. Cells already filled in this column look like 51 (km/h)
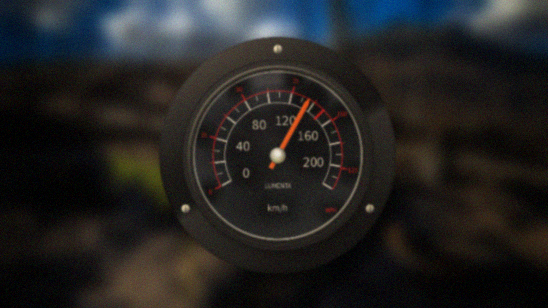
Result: 135 (km/h)
